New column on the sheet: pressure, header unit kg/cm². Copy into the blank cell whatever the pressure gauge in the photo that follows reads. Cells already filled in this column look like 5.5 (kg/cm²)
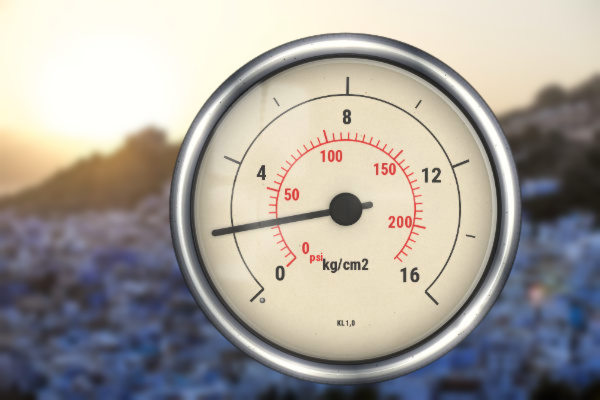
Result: 2 (kg/cm²)
